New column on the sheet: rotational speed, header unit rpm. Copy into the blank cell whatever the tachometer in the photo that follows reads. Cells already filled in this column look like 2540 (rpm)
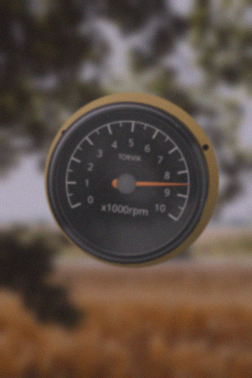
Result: 8500 (rpm)
